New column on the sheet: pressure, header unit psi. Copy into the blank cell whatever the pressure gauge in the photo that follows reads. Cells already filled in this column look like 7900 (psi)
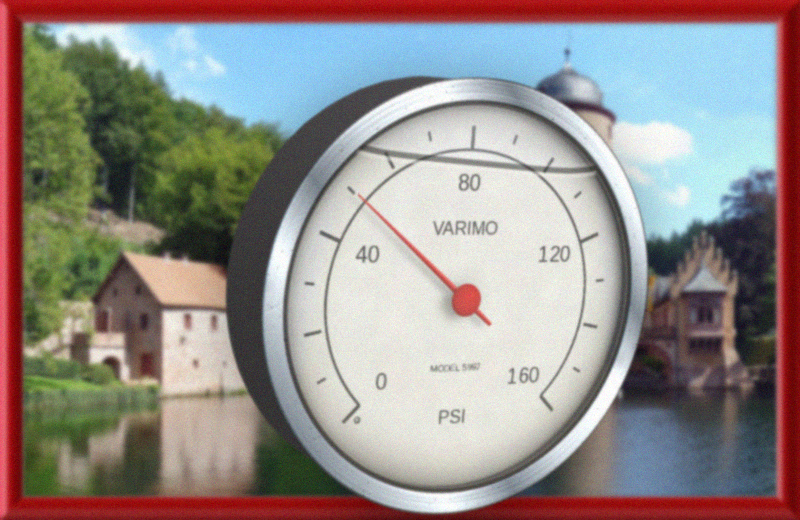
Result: 50 (psi)
